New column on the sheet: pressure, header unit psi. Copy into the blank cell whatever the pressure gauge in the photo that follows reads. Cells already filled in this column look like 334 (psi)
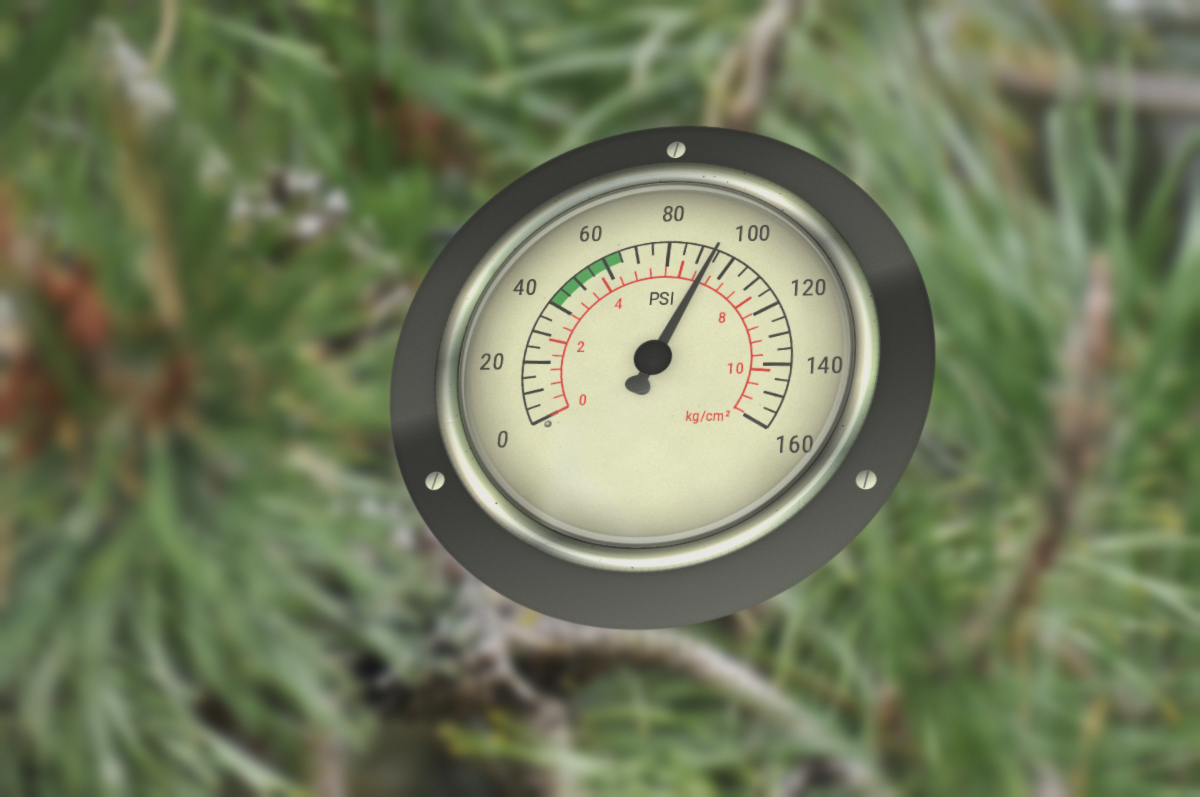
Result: 95 (psi)
